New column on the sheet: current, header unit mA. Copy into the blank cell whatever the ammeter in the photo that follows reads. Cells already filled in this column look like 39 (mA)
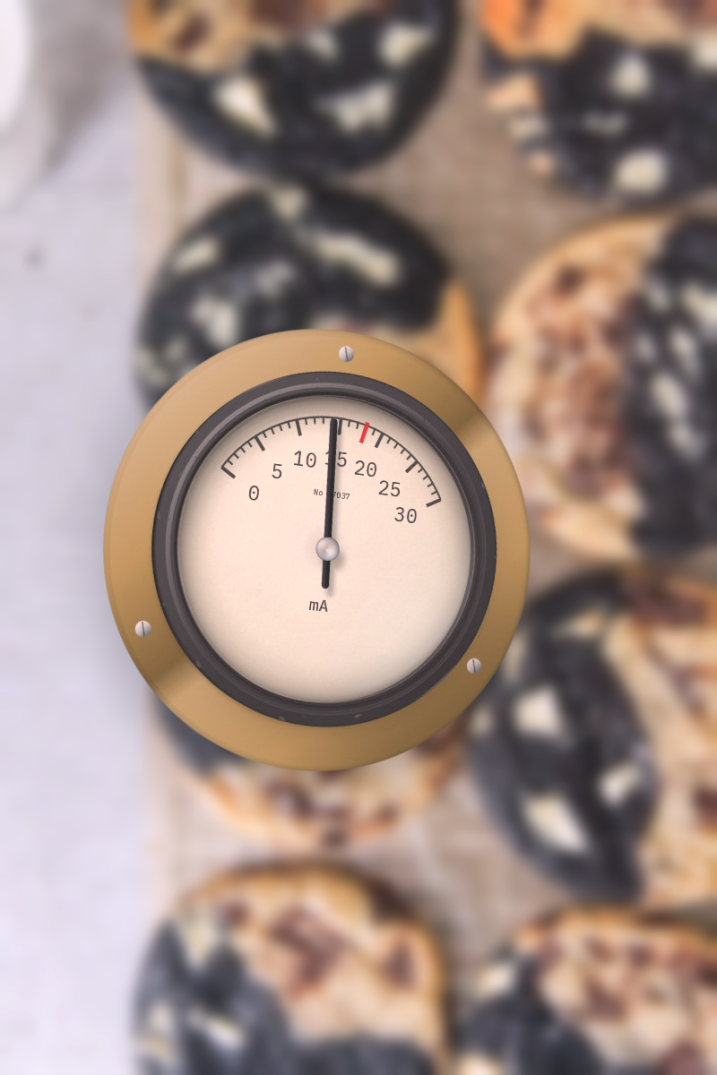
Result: 14 (mA)
